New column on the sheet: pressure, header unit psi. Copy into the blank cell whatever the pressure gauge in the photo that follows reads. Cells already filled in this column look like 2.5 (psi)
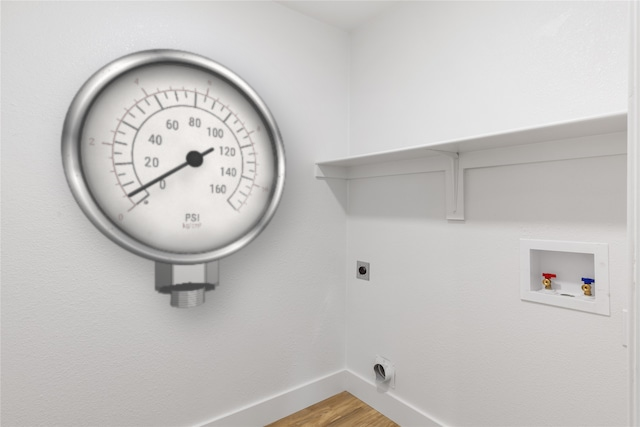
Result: 5 (psi)
